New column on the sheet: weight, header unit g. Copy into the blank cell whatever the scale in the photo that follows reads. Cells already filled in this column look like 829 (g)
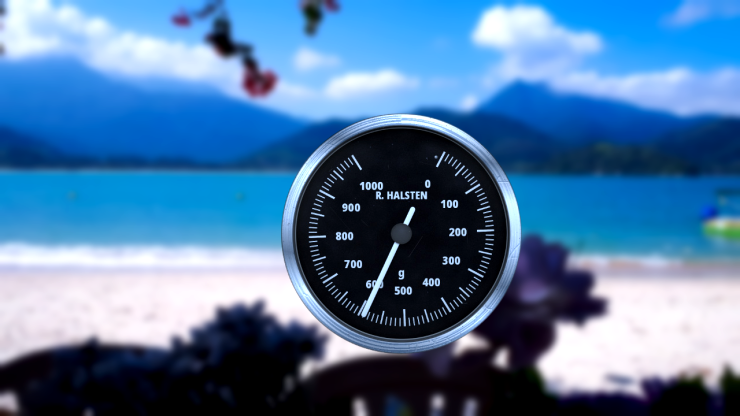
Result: 590 (g)
